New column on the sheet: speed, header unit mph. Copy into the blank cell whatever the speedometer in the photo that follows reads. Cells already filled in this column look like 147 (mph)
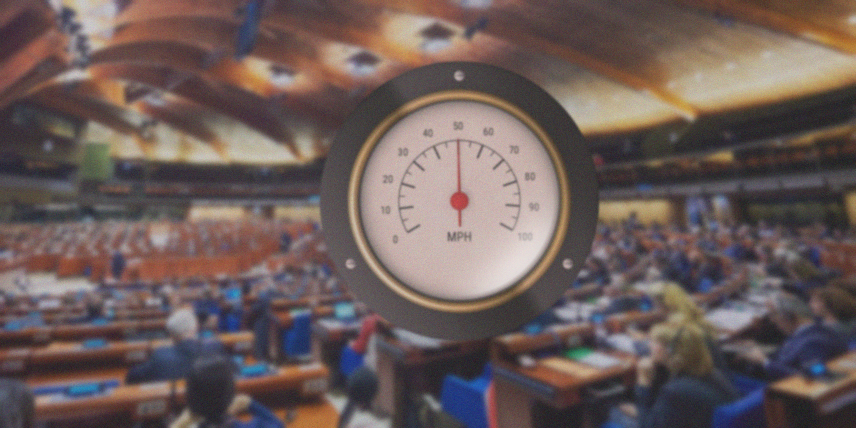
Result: 50 (mph)
